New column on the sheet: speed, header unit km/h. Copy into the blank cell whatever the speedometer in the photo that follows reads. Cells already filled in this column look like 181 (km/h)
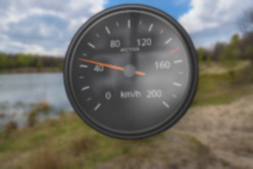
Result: 45 (km/h)
